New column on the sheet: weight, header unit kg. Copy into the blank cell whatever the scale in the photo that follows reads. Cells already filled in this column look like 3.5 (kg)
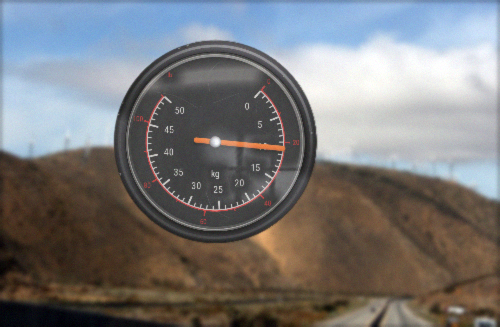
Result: 10 (kg)
